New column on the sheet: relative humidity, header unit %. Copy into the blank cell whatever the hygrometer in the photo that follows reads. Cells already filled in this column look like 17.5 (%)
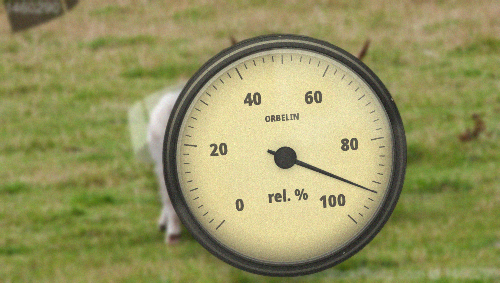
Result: 92 (%)
